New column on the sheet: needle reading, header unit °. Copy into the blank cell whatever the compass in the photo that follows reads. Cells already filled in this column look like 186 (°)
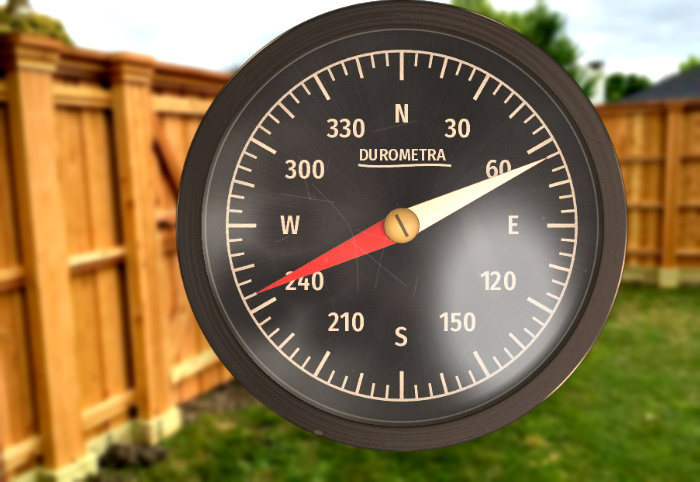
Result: 245 (°)
